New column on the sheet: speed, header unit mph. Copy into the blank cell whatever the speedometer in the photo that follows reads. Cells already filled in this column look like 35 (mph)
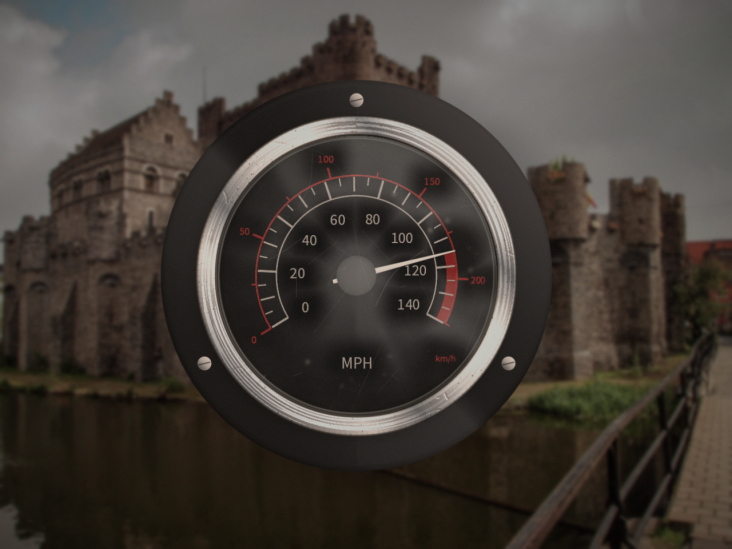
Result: 115 (mph)
